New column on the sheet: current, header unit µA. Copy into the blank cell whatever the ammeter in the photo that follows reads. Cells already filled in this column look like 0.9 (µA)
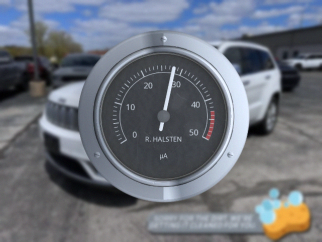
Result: 28 (µA)
